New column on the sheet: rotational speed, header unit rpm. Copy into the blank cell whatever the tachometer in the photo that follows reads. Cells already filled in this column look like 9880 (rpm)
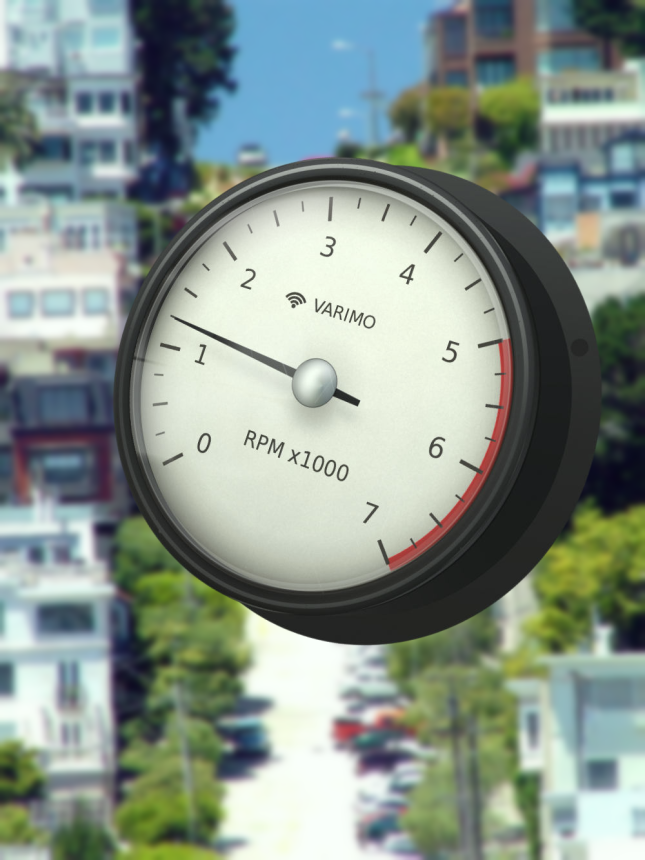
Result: 1250 (rpm)
